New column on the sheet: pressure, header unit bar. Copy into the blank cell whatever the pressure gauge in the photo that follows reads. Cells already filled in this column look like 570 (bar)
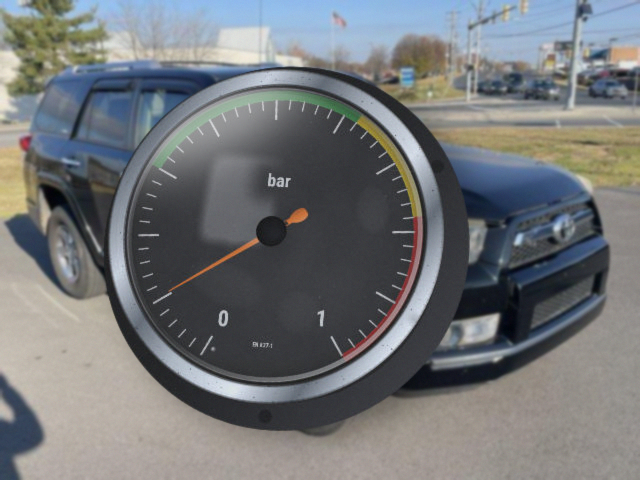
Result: 0.1 (bar)
